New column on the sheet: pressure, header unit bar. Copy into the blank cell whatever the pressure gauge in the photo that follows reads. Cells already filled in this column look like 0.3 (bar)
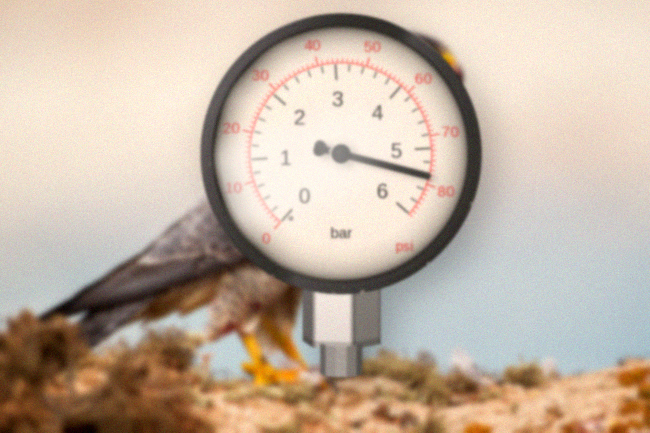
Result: 5.4 (bar)
